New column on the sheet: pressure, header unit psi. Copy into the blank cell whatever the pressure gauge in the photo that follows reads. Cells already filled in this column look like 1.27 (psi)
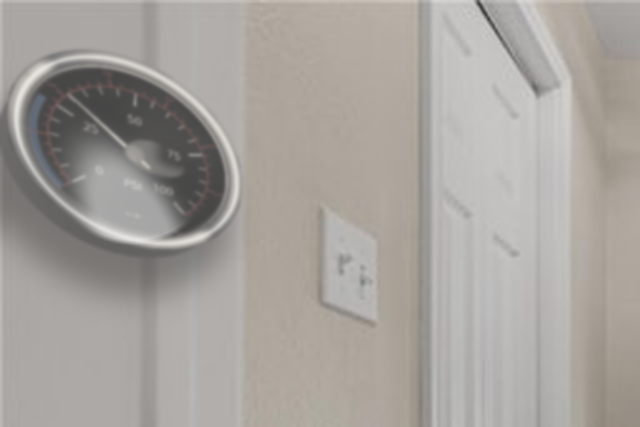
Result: 30 (psi)
